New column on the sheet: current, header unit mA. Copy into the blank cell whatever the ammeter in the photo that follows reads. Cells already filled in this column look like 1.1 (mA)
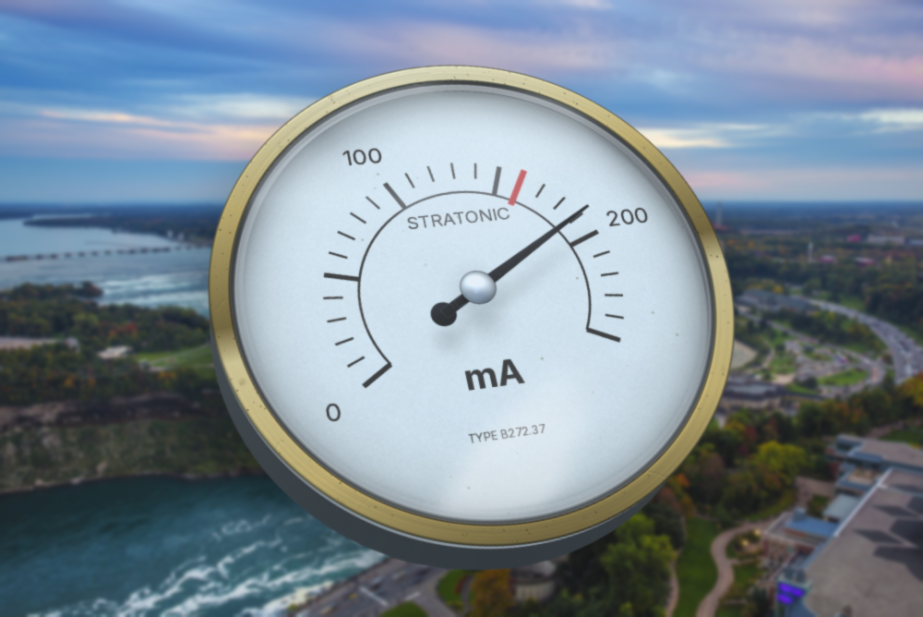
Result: 190 (mA)
